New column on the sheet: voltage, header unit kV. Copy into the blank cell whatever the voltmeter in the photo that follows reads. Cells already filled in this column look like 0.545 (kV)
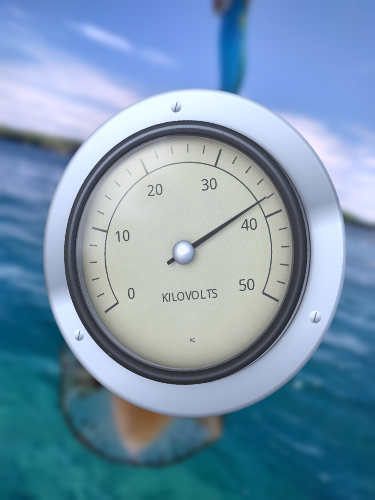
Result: 38 (kV)
